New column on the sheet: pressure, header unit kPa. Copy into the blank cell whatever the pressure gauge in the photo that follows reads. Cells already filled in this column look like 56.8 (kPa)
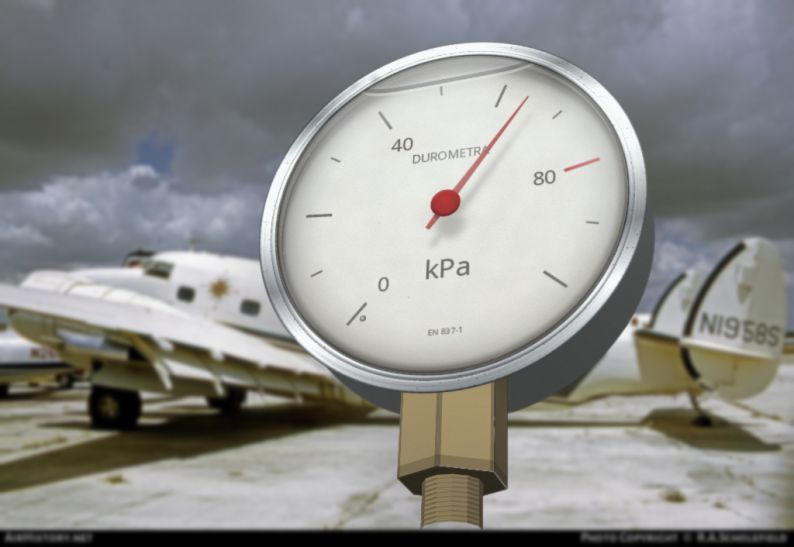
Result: 65 (kPa)
